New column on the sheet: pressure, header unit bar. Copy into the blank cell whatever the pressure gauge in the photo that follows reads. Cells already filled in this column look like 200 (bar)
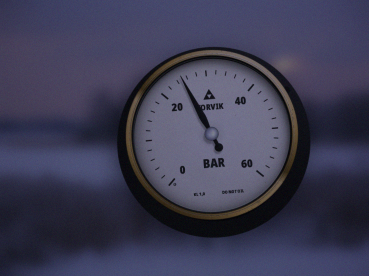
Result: 25 (bar)
